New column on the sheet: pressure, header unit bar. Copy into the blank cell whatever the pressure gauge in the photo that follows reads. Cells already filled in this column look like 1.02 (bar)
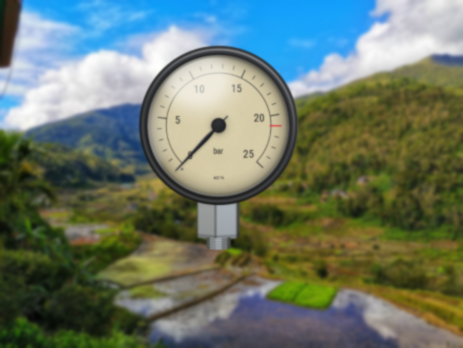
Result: 0 (bar)
